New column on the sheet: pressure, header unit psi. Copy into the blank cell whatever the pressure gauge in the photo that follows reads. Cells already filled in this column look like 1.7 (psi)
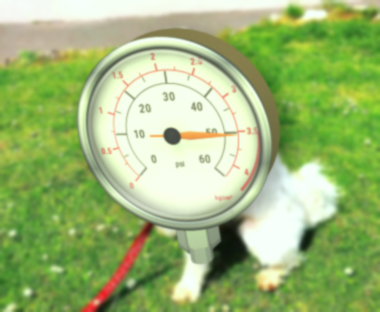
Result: 50 (psi)
